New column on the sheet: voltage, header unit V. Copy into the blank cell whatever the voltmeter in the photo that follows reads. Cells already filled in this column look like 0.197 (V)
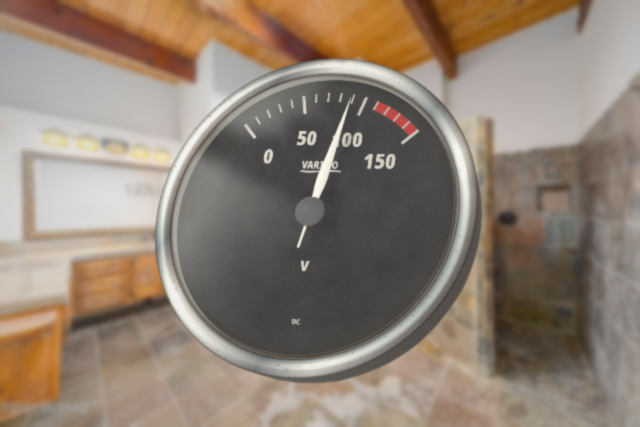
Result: 90 (V)
